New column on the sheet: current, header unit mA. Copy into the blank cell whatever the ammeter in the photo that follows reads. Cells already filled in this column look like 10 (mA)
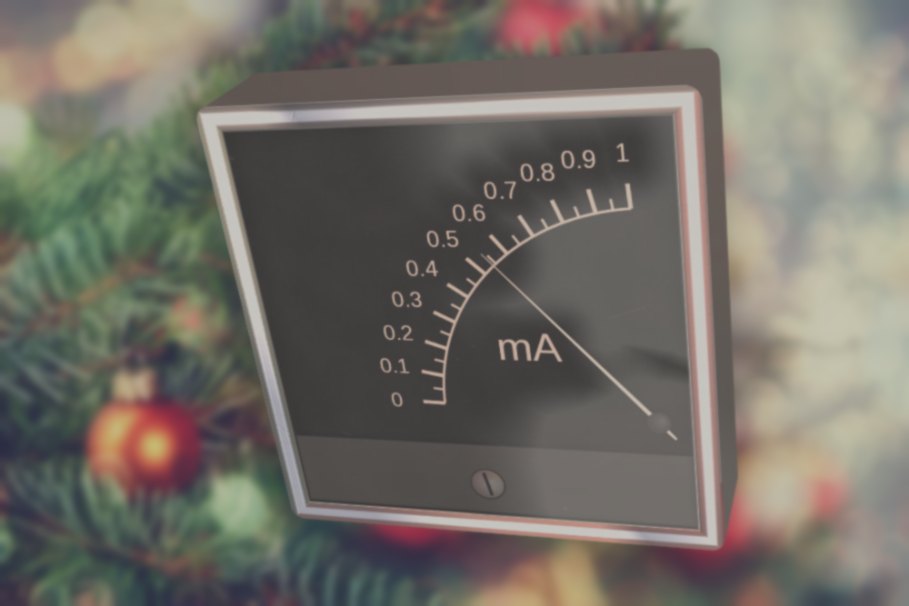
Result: 0.55 (mA)
